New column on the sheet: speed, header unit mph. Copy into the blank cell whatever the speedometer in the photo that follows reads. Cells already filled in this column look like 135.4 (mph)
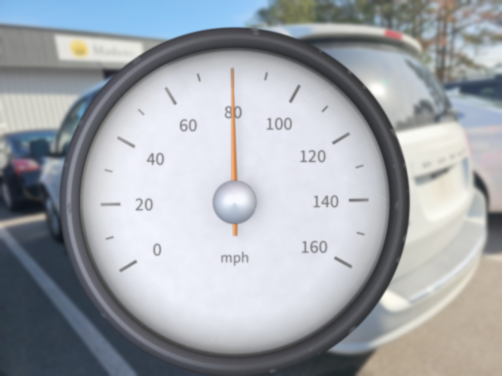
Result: 80 (mph)
